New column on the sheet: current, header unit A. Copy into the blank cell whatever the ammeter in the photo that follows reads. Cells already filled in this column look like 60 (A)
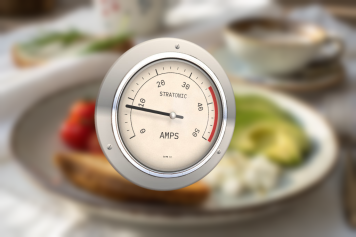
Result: 8 (A)
